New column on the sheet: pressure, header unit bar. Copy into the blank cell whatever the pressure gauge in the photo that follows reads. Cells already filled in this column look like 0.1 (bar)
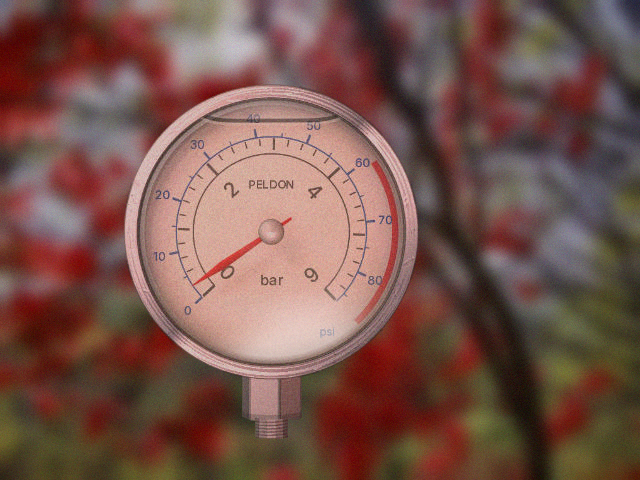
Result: 0.2 (bar)
